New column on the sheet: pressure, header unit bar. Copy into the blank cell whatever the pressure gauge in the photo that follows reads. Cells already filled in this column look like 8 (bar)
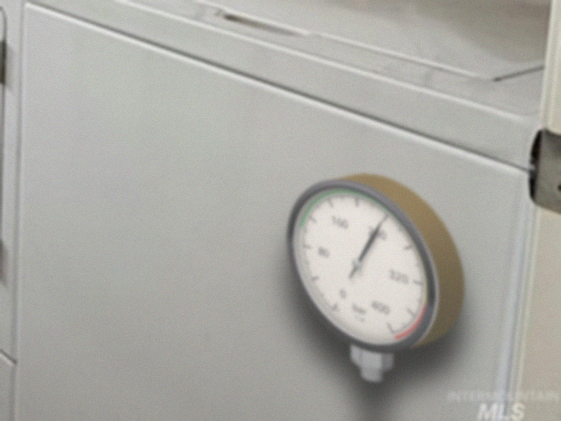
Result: 240 (bar)
